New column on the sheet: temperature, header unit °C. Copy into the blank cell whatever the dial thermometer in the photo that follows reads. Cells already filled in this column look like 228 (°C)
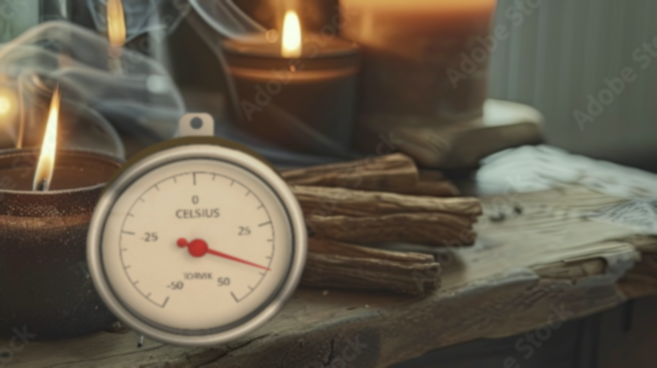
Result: 37.5 (°C)
